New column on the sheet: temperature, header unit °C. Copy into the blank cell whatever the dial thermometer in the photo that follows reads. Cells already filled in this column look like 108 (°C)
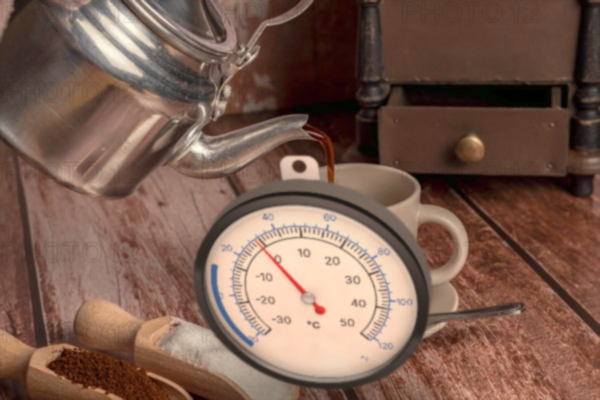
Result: 0 (°C)
